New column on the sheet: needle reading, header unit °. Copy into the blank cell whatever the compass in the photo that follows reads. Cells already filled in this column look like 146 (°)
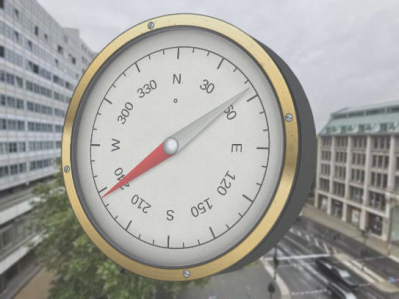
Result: 235 (°)
